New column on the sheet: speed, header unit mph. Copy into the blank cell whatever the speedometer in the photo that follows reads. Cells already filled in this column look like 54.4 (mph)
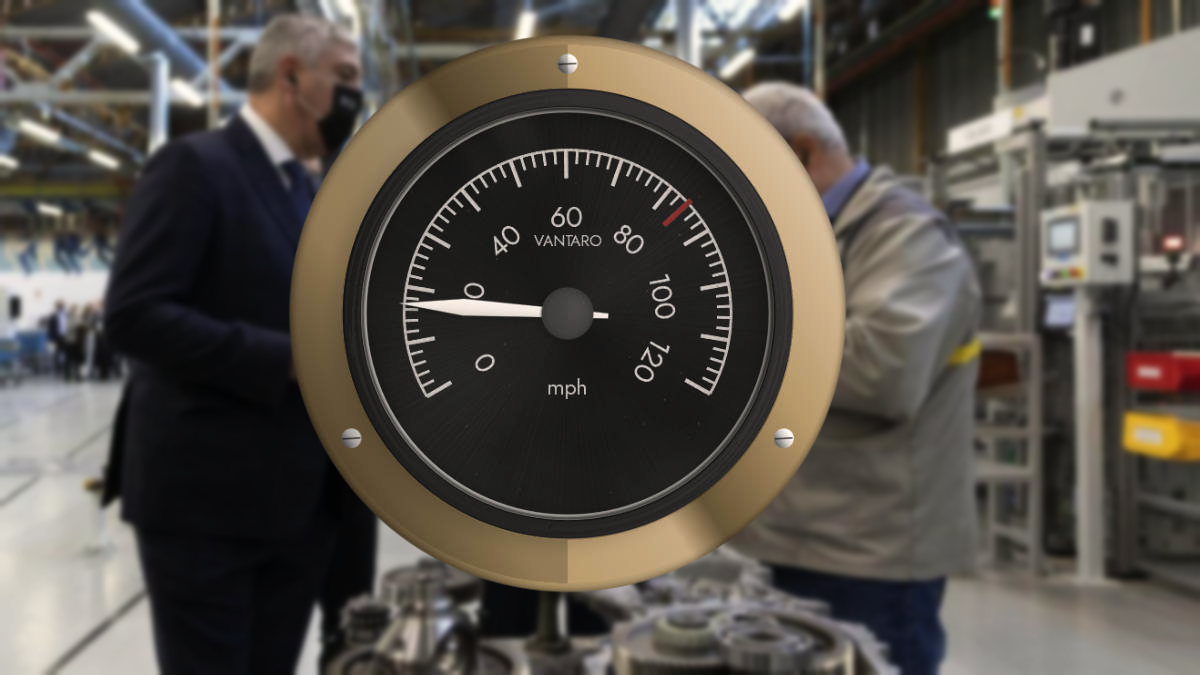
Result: 17 (mph)
